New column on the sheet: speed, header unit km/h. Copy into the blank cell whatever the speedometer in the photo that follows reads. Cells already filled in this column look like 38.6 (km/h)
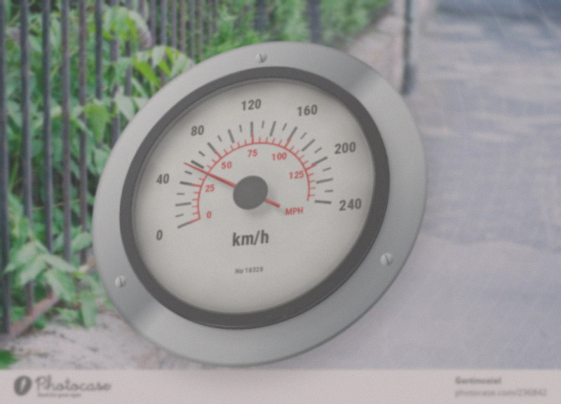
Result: 55 (km/h)
